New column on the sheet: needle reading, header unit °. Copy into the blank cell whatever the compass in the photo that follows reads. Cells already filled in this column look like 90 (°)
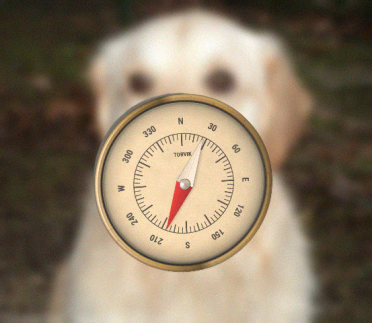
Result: 205 (°)
